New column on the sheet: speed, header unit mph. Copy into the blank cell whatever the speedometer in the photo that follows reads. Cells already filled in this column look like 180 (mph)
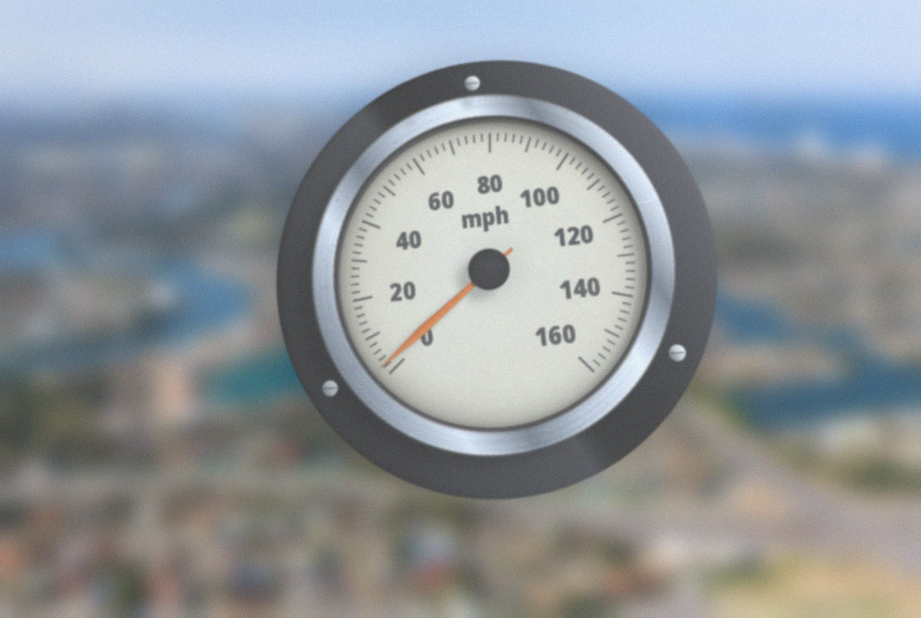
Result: 2 (mph)
